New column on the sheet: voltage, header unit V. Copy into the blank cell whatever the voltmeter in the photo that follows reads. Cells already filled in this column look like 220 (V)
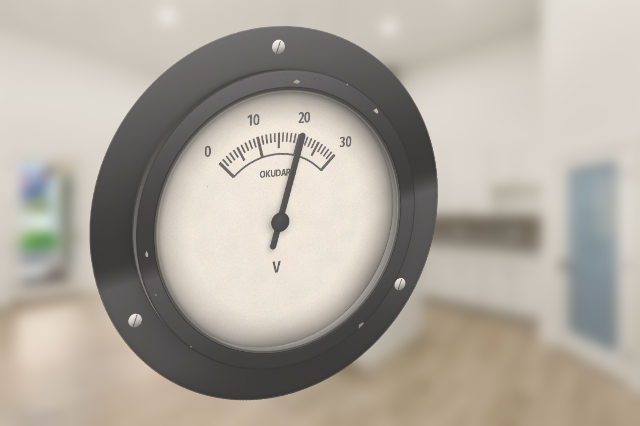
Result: 20 (V)
